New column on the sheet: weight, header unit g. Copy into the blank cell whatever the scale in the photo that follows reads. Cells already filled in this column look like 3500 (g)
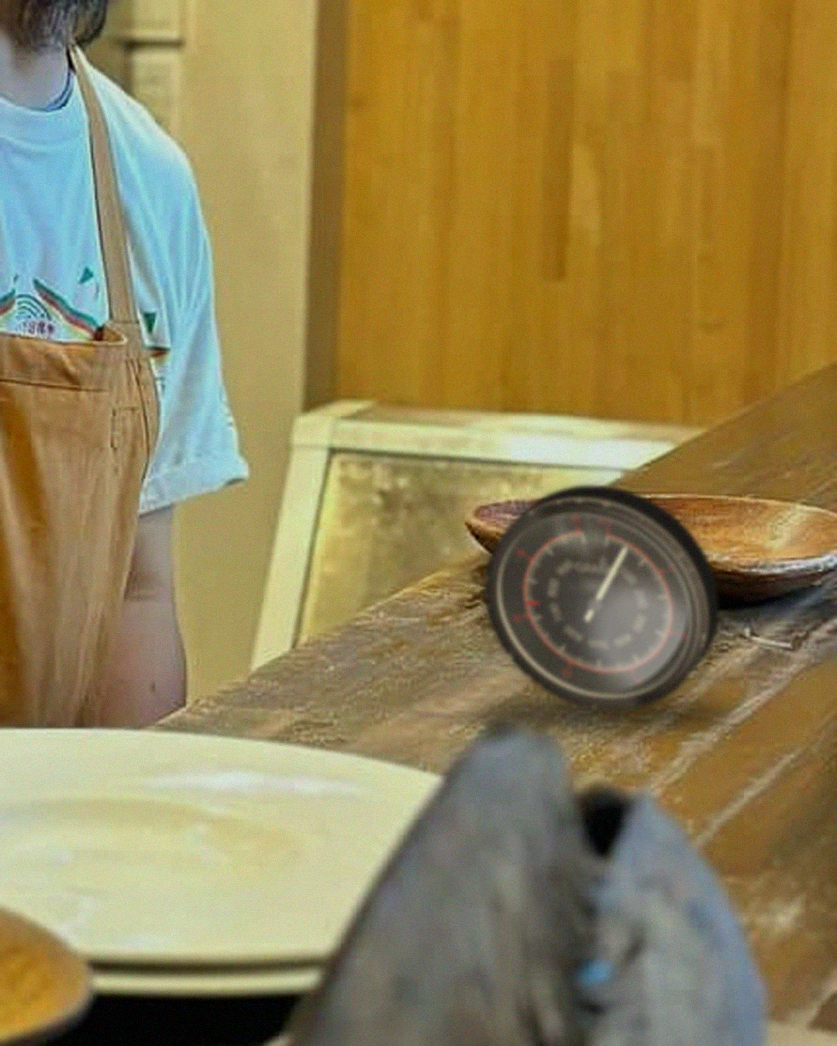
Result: 50 (g)
